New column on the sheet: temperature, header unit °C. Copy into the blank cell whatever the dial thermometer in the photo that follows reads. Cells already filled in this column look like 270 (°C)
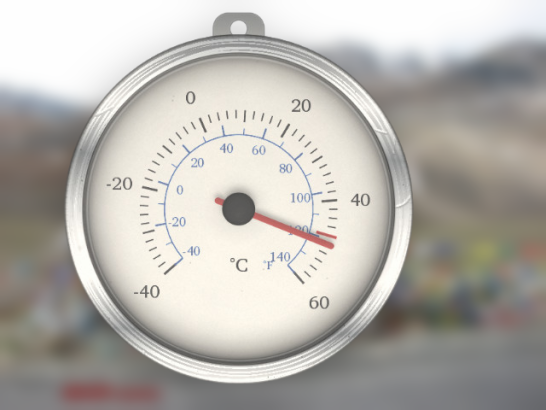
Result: 50 (°C)
